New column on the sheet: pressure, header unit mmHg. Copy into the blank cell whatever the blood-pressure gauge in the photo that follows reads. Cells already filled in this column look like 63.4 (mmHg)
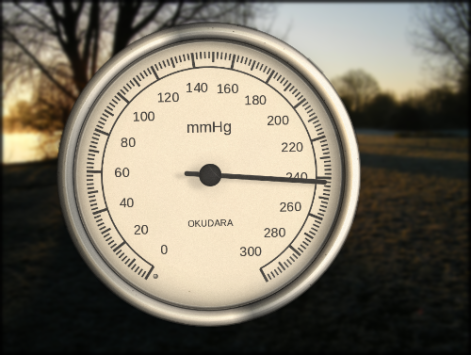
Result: 242 (mmHg)
